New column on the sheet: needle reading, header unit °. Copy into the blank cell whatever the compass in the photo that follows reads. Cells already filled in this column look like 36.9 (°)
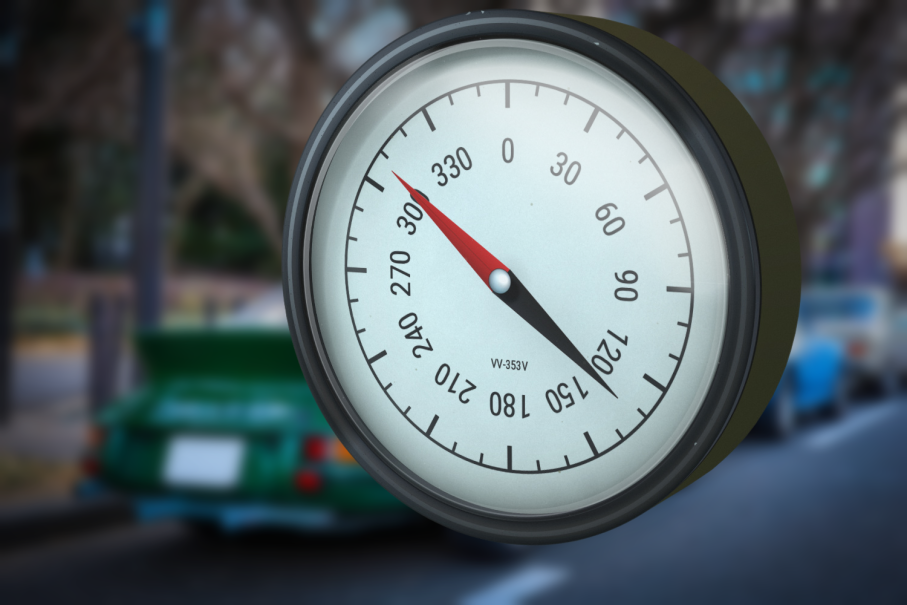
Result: 310 (°)
